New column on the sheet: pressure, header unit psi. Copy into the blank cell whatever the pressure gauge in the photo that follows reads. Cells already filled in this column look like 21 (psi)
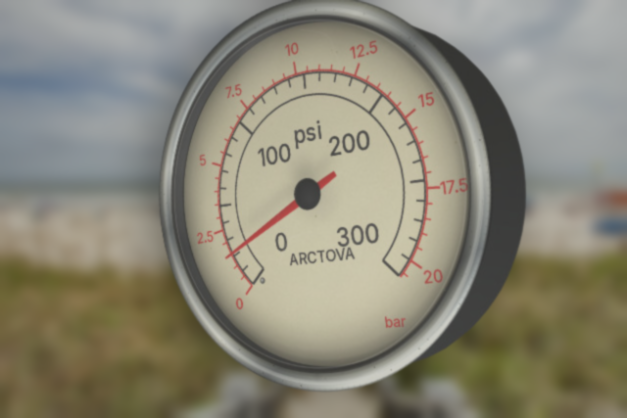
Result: 20 (psi)
